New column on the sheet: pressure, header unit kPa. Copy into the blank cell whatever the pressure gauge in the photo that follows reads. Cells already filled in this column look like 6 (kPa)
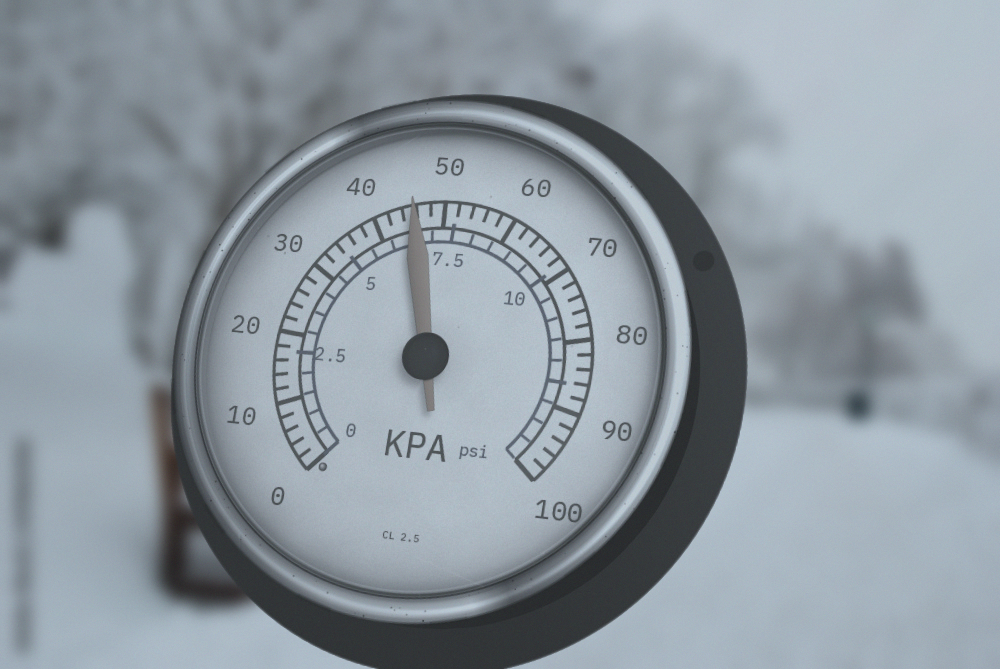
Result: 46 (kPa)
